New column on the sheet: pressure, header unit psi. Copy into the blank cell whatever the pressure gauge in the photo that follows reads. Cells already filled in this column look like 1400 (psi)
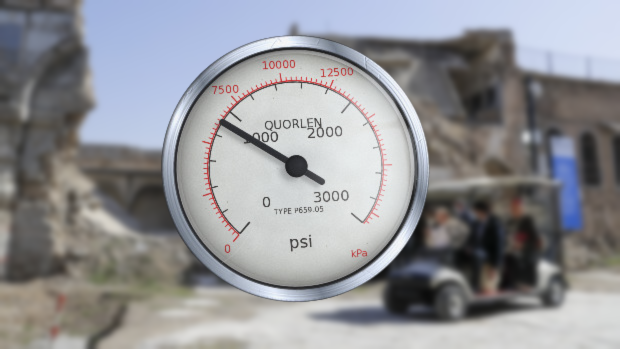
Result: 900 (psi)
